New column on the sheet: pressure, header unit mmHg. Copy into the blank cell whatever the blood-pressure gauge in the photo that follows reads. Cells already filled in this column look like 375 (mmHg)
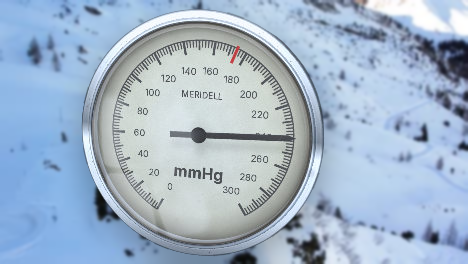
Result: 240 (mmHg)
